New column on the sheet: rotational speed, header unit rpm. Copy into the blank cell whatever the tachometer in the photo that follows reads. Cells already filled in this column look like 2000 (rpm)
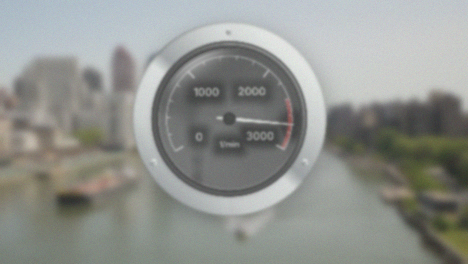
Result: 2700 (rpm)
